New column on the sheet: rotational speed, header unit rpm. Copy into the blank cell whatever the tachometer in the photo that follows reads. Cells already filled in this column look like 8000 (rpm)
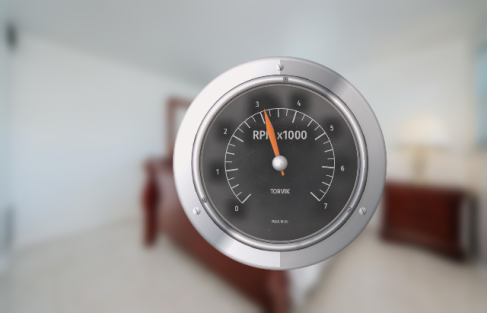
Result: 3125 (rpm)
